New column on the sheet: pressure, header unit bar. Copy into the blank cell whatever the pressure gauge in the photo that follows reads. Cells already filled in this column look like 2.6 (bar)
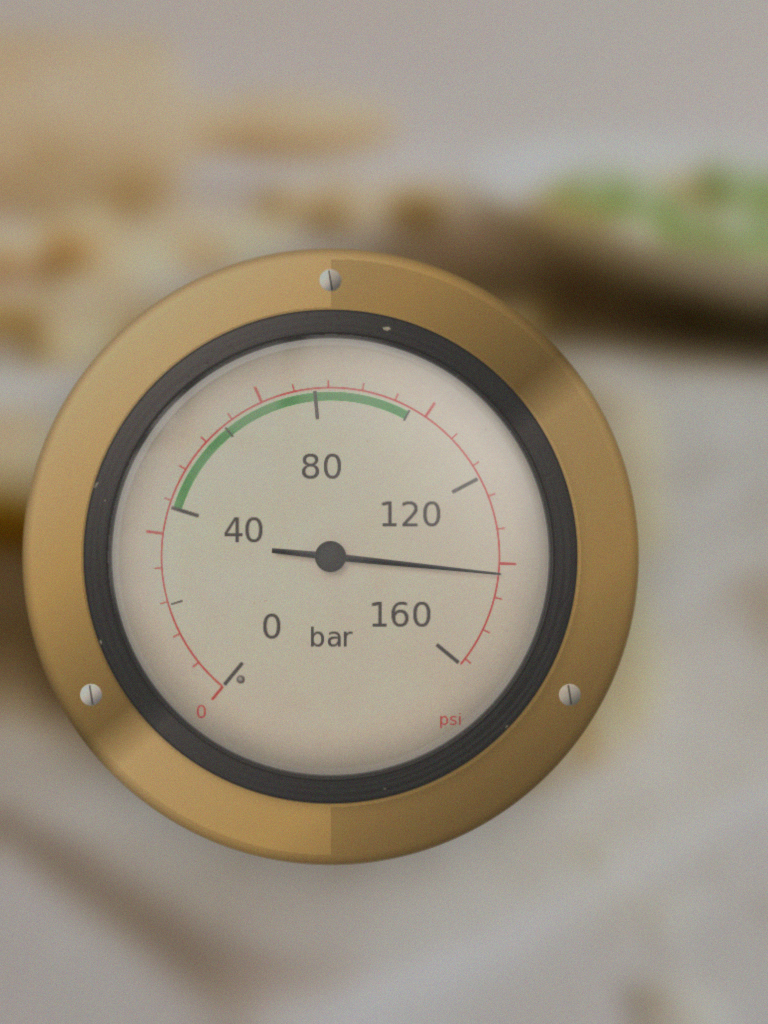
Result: 140 (bar)
